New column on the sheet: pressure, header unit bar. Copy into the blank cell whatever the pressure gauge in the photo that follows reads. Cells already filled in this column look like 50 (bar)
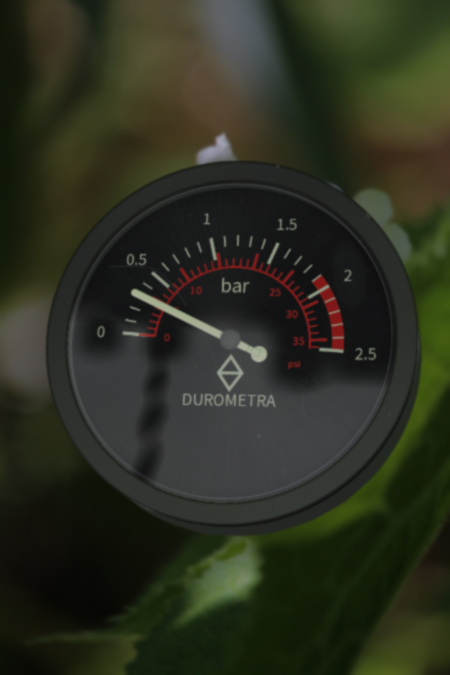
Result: 0.3 (bar)
